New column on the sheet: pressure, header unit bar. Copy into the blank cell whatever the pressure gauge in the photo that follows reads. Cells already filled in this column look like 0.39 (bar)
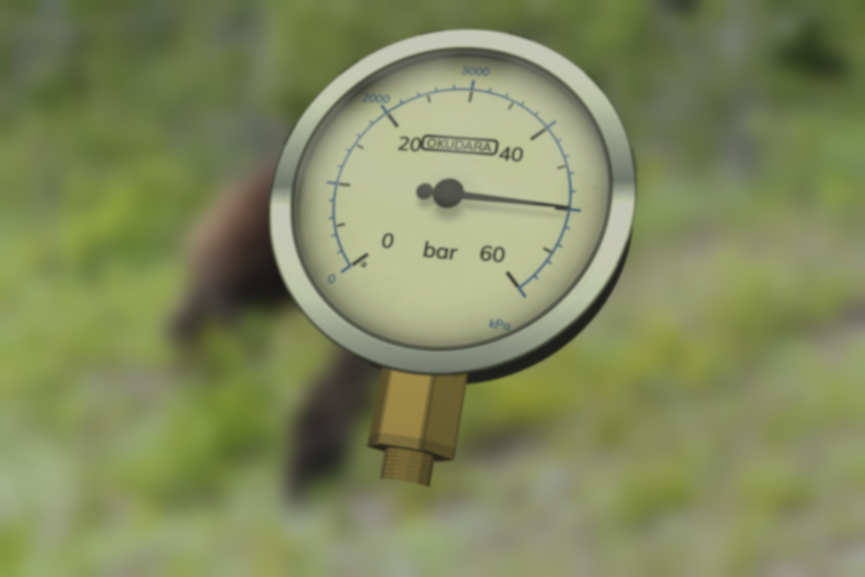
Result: 50 (bar)
